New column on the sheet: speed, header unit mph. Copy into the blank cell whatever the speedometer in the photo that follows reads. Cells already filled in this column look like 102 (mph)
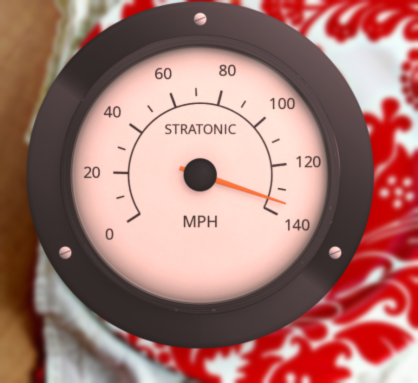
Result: 135 (mph)
